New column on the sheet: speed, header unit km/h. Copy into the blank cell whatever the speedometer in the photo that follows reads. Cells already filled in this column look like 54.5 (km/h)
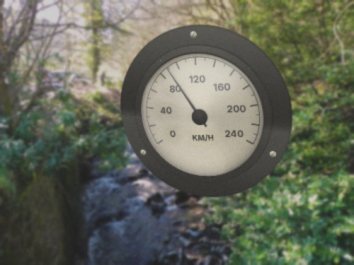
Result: 90 (km/h)
